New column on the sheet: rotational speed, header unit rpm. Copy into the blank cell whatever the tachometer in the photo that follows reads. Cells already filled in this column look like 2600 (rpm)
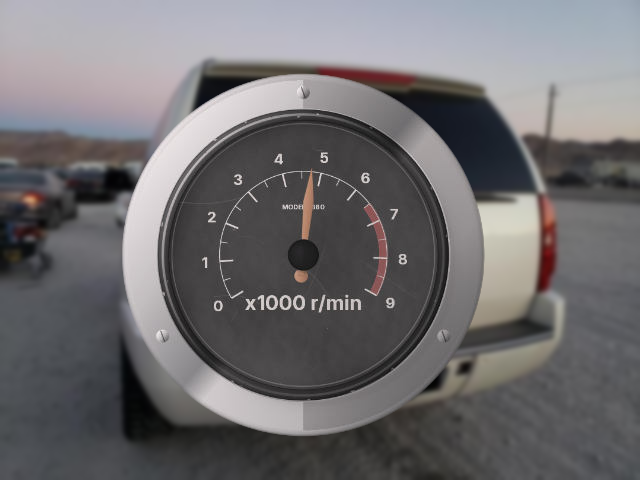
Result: 4750 (rpm)
